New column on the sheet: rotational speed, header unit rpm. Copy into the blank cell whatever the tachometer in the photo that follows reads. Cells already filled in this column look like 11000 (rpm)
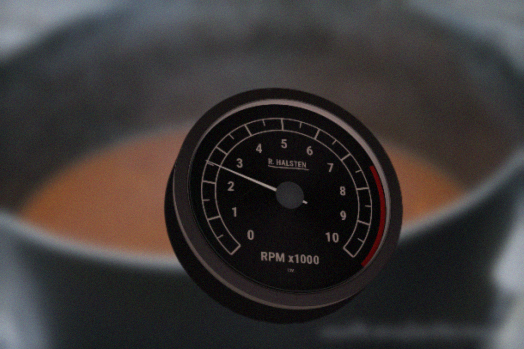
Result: 2500 (rpm)
